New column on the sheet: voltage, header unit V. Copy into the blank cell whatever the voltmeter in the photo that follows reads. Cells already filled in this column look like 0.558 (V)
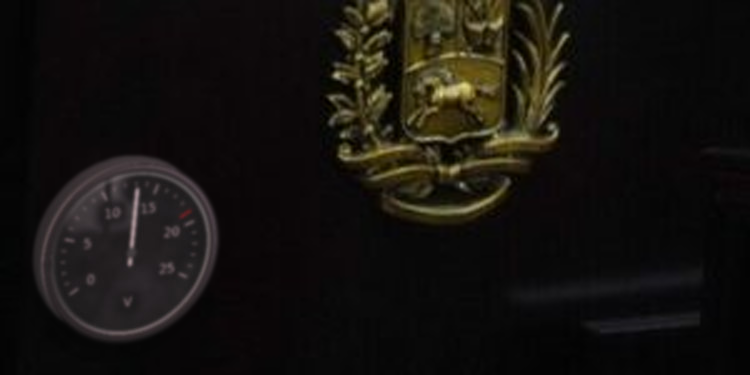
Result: 13 (V)
